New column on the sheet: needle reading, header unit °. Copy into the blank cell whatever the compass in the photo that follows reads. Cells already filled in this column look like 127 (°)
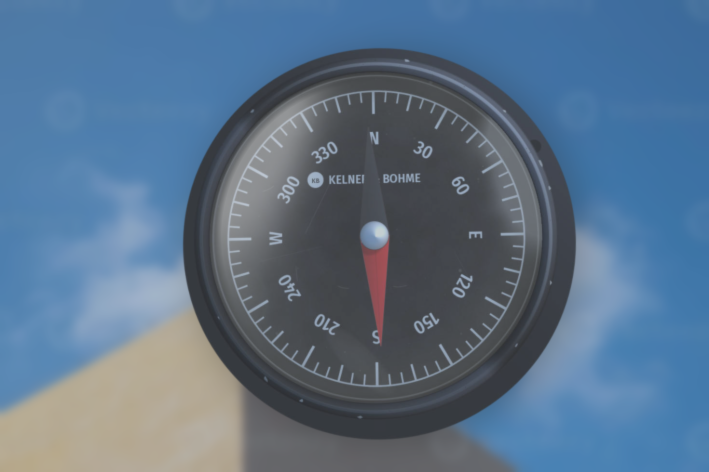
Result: 177.5 (°)
